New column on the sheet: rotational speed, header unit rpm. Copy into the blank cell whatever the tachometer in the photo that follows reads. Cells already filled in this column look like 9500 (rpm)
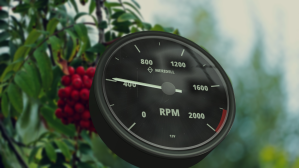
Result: 400 (rpm)
